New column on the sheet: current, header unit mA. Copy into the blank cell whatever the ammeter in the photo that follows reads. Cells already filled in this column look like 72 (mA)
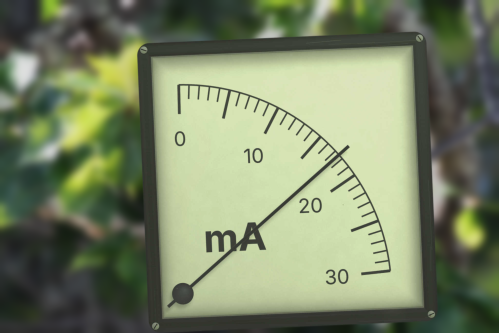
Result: 17.5 (mA)
